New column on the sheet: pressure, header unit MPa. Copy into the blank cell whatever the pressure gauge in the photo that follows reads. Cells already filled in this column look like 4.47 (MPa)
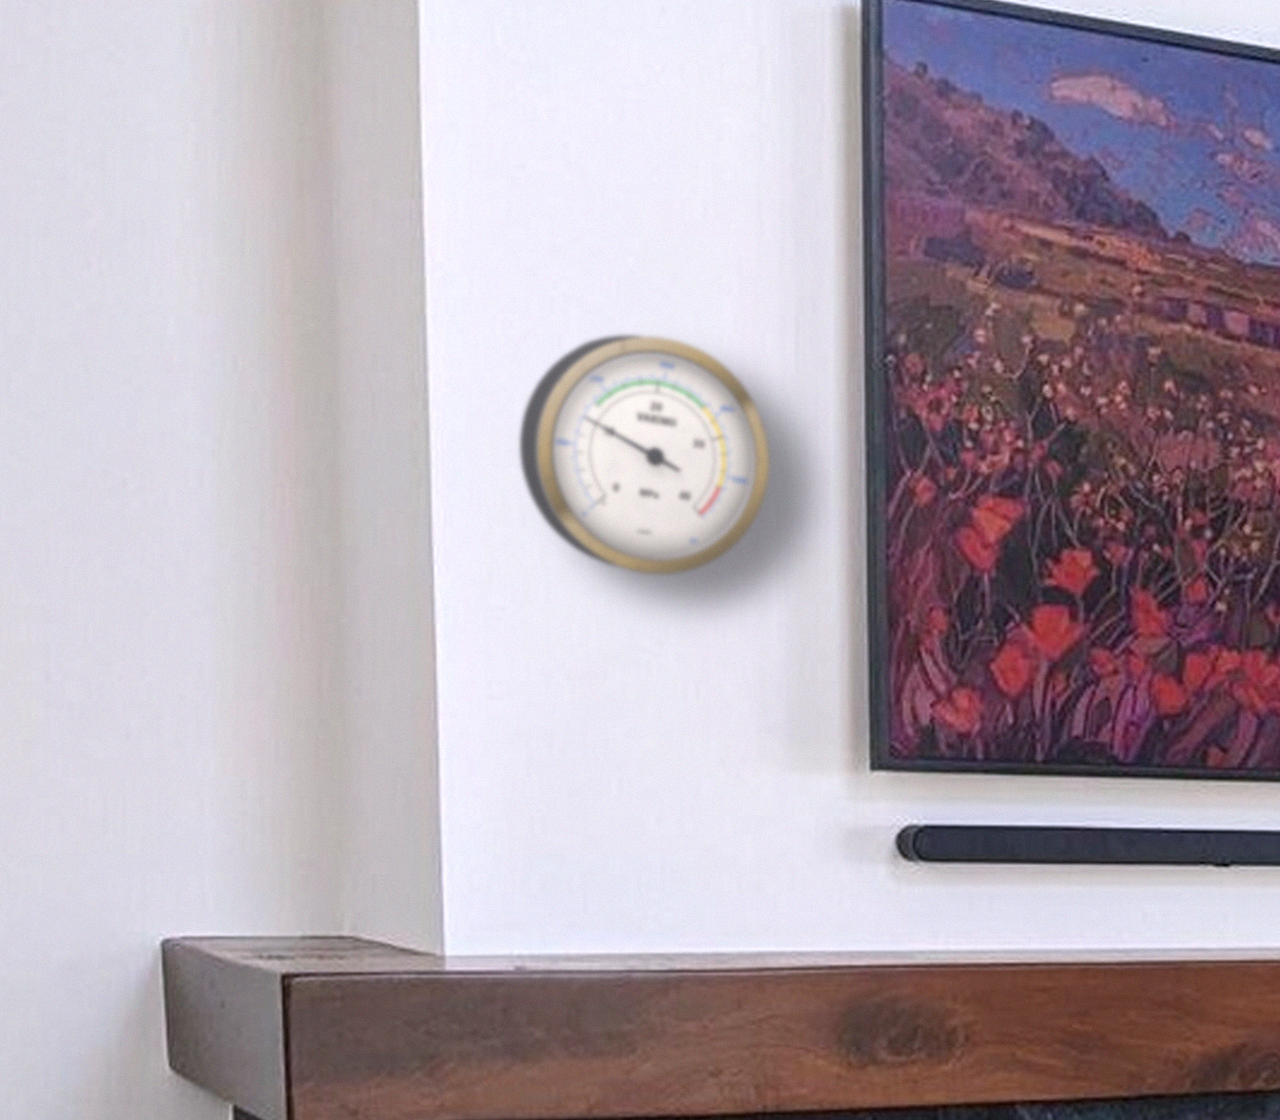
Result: 10 (MPa)
